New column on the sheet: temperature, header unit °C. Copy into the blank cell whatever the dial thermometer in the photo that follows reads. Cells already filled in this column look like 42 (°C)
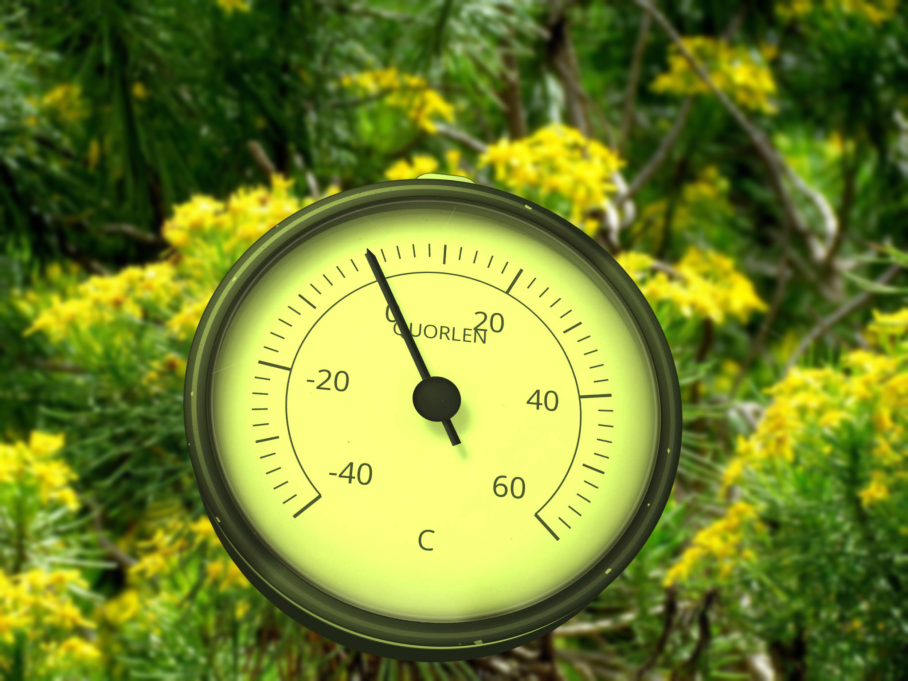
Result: 0 (°C)
